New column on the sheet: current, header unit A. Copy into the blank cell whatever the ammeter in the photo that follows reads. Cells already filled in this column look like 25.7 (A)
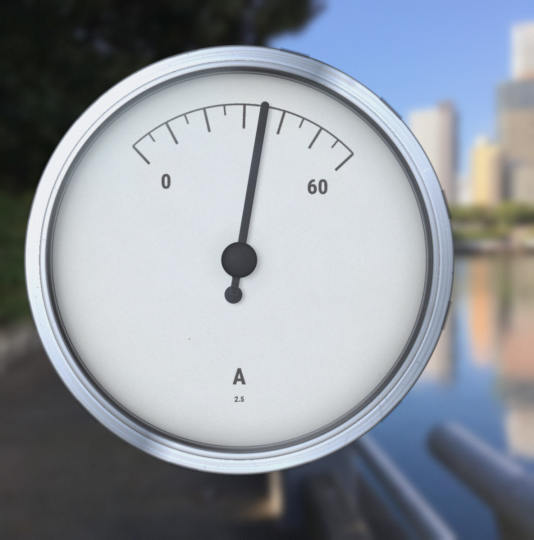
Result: 35 (A)
